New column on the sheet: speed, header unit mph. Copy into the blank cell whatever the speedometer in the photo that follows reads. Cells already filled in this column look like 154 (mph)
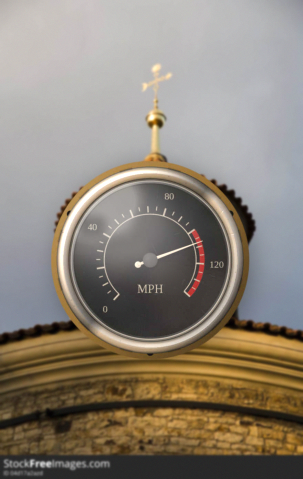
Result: 107.5 (mph)
